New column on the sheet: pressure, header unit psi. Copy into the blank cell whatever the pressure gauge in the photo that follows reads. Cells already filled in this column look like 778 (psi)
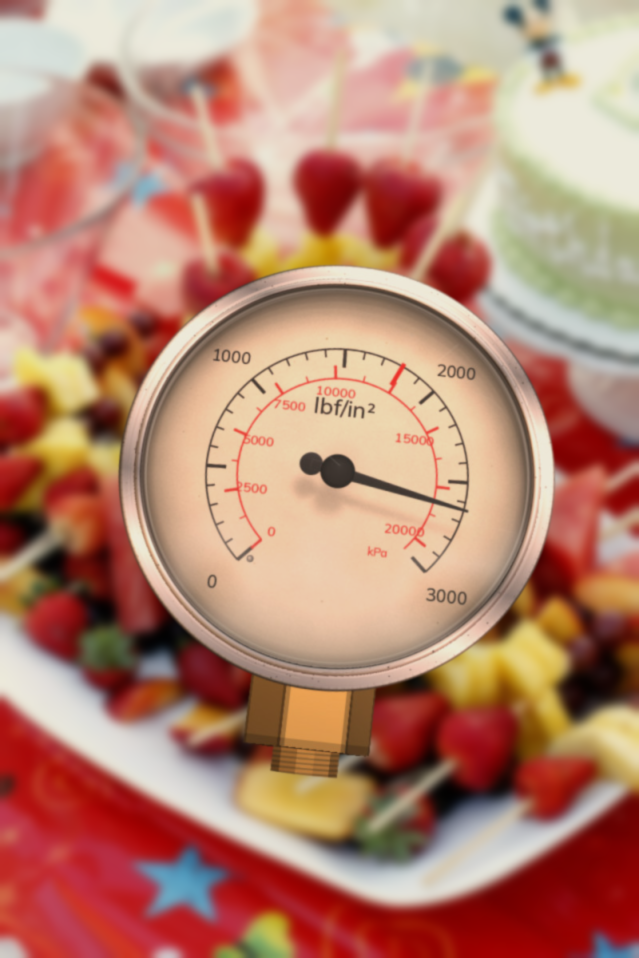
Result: 2650 (psi)
